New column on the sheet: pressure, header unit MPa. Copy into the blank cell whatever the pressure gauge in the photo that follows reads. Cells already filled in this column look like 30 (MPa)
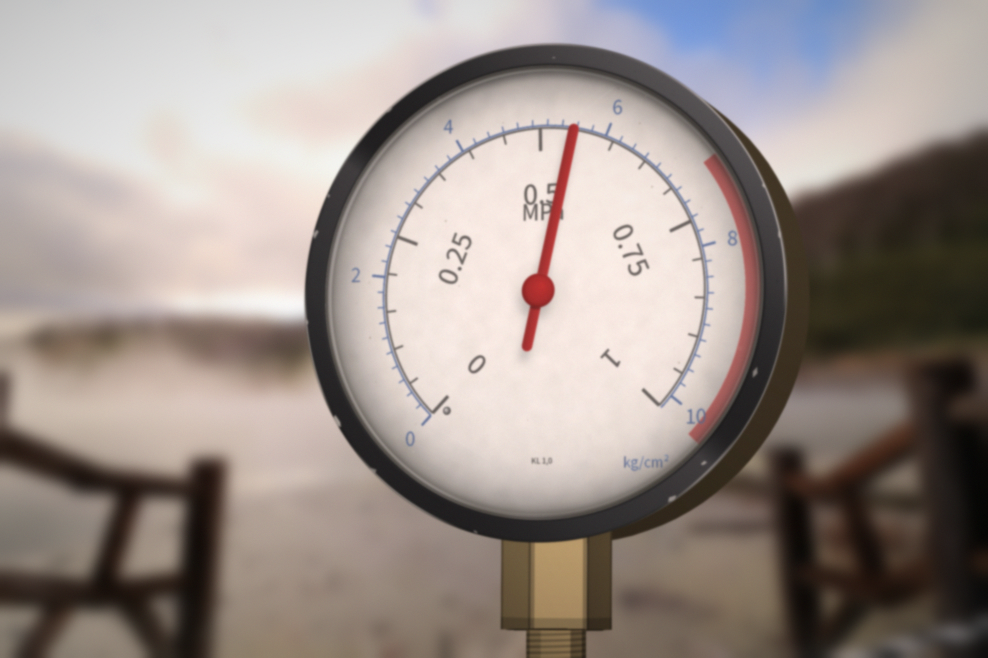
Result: 0.55 (MPa)
